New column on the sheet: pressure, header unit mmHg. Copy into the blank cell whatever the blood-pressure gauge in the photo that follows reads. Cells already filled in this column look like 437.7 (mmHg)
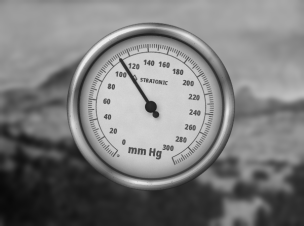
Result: 110 (mmHg)
